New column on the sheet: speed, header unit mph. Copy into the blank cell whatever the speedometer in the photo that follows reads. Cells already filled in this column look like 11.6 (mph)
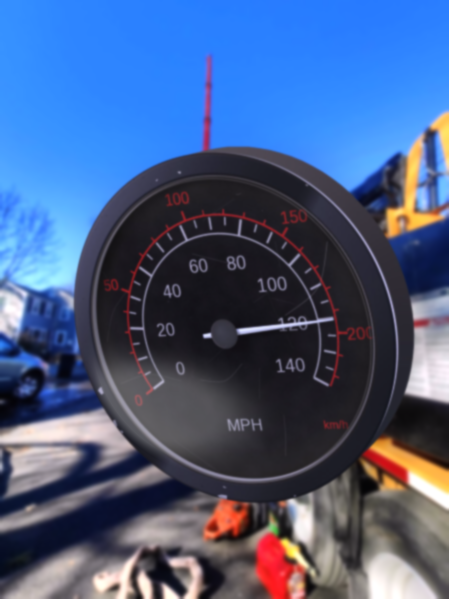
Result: 120 (mph)
